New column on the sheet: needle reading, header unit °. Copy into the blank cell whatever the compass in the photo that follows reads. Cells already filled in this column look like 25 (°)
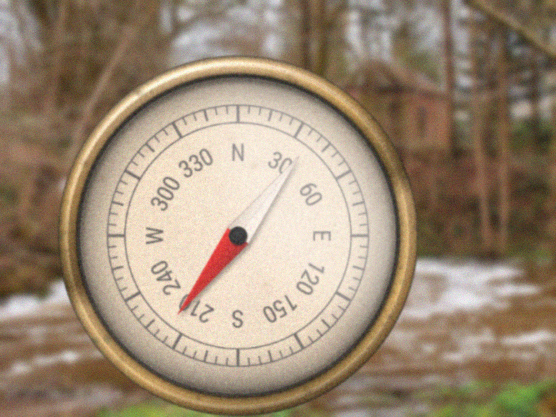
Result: 217.5 (°)
